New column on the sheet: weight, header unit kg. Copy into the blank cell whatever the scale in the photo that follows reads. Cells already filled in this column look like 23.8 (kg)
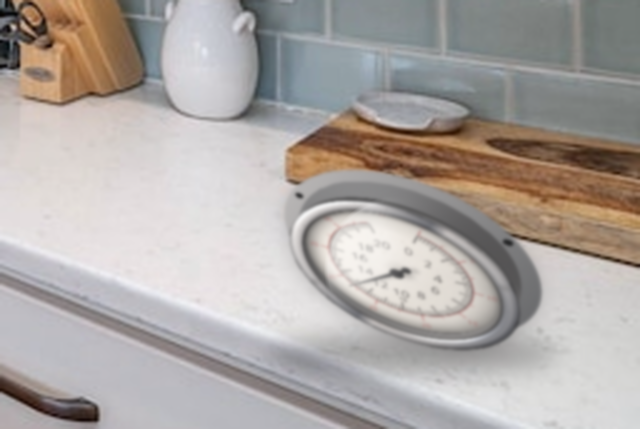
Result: 13 (kg)
